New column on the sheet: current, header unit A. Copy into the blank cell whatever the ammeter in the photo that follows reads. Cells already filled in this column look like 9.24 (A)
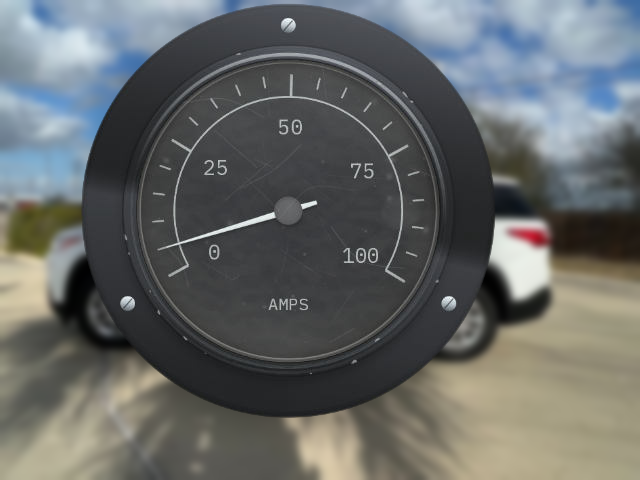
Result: 5 (A)
